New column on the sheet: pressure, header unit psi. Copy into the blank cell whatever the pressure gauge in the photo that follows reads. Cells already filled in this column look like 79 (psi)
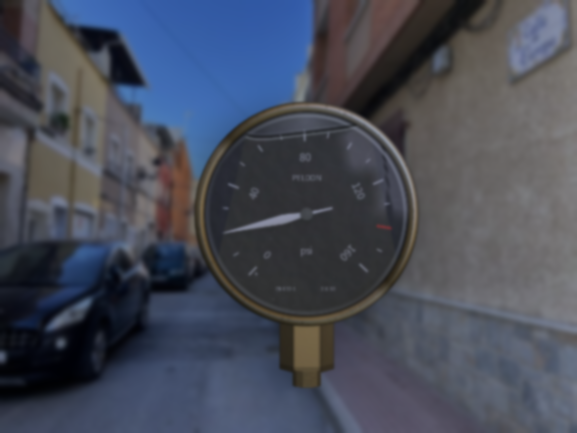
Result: 20 (psi)
